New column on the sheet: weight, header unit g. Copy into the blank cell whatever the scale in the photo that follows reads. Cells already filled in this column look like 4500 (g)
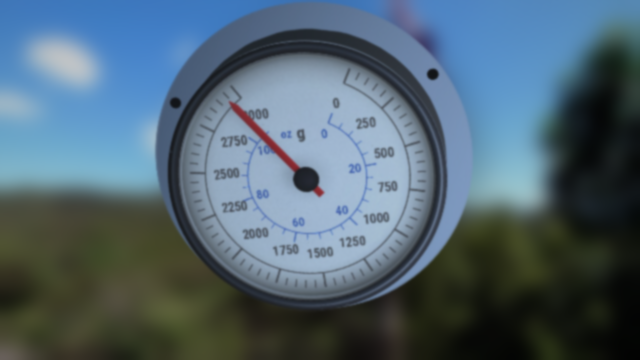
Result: 2950 (g)
